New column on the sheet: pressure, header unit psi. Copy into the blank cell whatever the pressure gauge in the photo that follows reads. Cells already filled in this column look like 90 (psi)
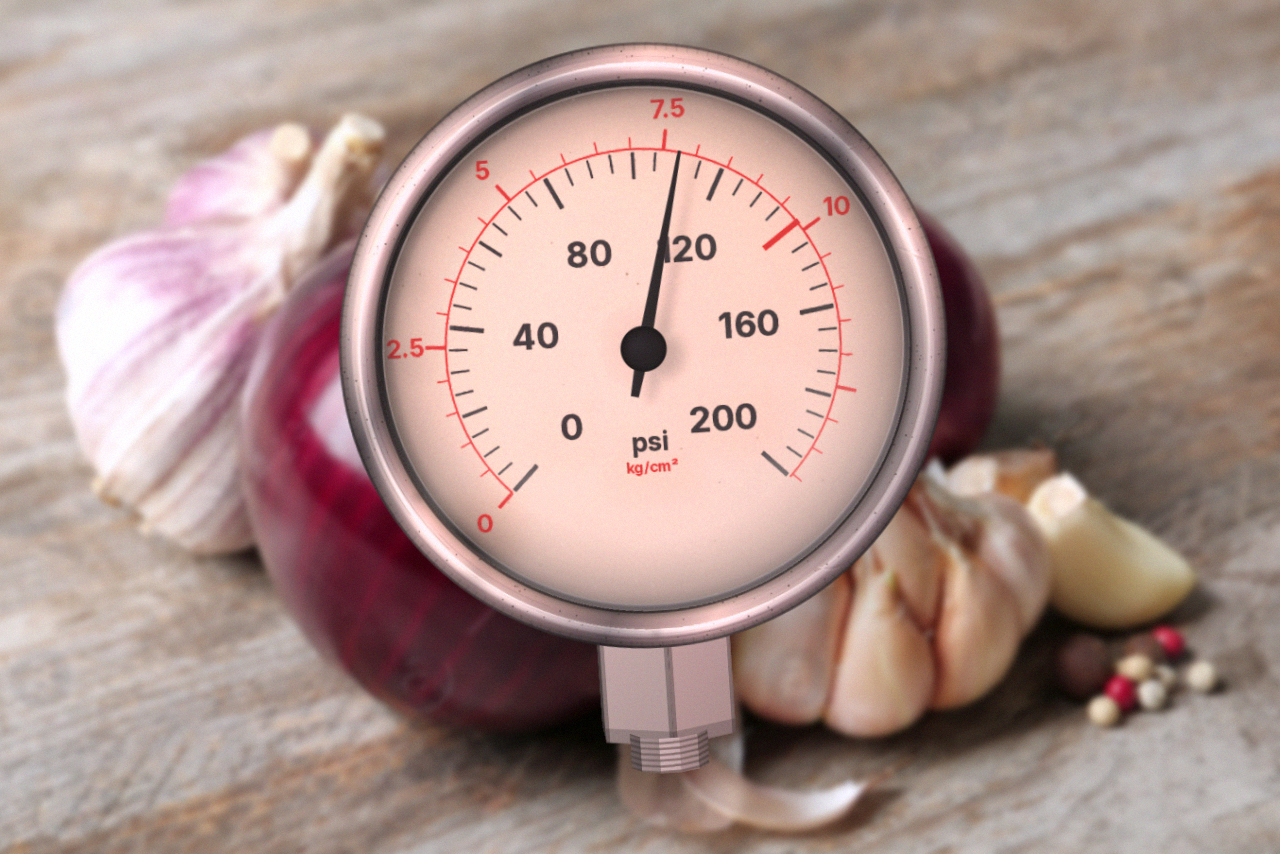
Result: 110 (psi)
